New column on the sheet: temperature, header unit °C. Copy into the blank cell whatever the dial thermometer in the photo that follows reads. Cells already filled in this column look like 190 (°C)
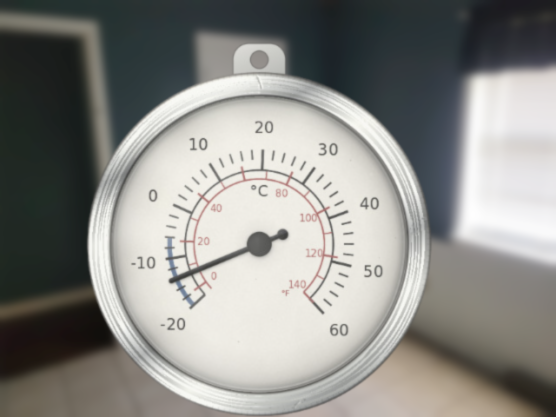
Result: -14 (°C)
